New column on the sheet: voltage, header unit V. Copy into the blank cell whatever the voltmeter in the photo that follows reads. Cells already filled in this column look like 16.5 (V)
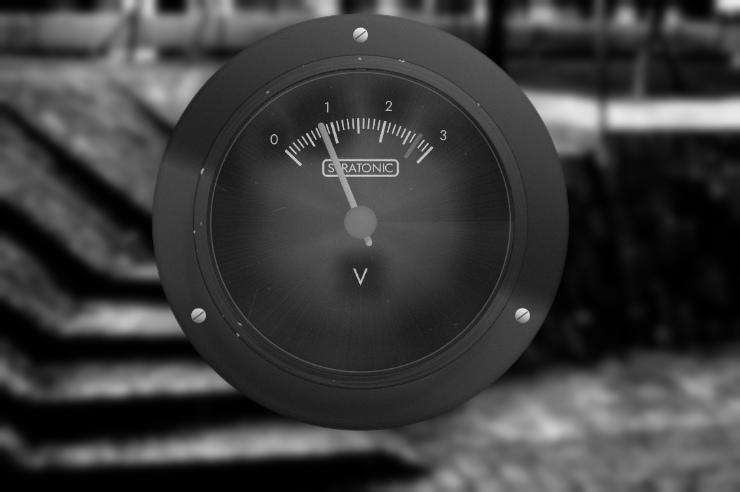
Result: 0.8 (V)
